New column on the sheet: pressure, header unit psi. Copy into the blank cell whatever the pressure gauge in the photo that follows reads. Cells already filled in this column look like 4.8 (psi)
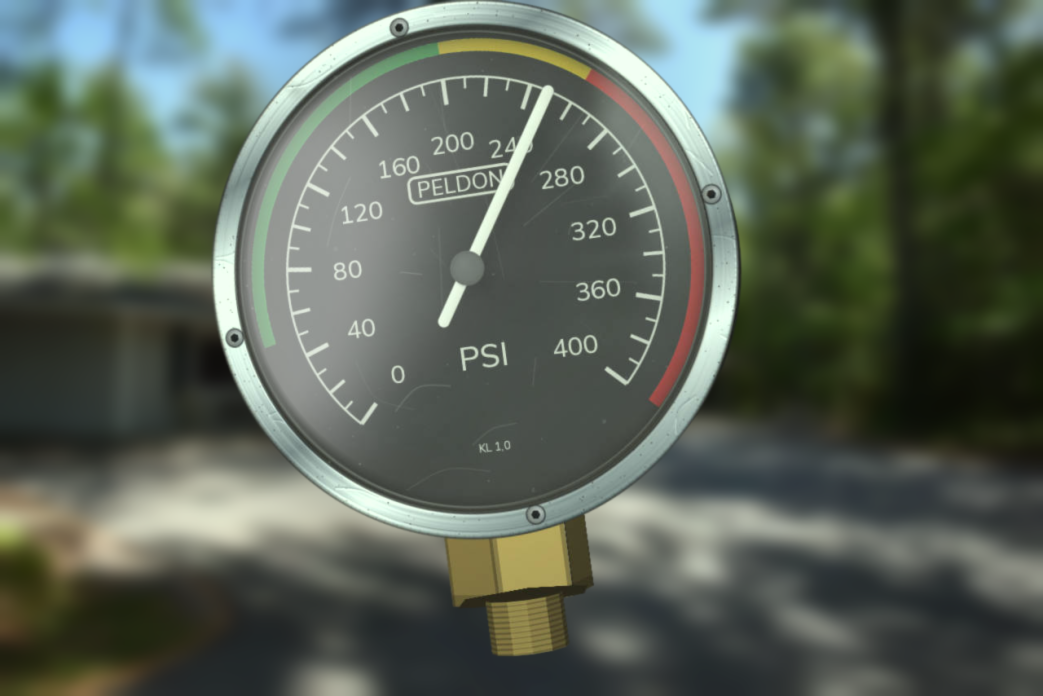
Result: 250 (psi)
